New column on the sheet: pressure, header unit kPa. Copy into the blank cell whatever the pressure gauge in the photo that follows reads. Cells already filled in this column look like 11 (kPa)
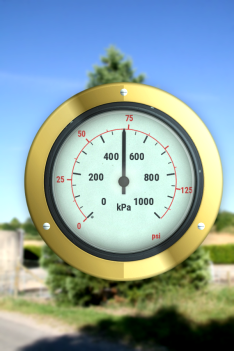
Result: 500 (kPa)
